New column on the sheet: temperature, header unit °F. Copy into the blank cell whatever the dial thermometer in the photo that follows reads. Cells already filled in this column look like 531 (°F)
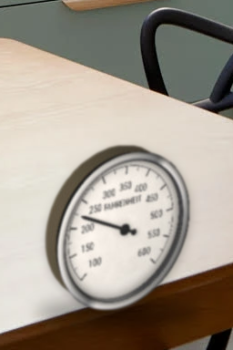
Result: 225 (°F)
